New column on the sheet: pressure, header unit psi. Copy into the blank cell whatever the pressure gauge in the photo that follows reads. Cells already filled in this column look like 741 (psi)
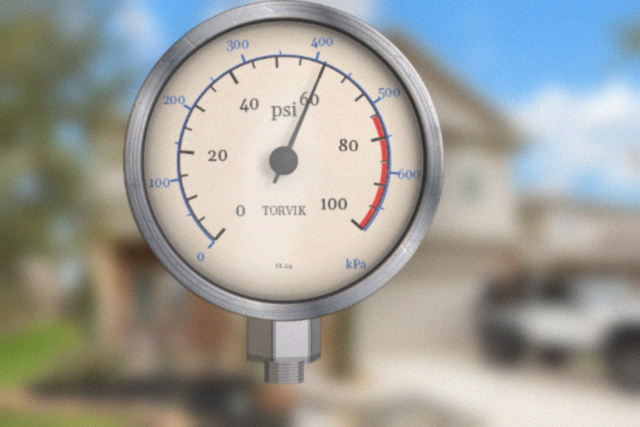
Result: 60 (psi)
